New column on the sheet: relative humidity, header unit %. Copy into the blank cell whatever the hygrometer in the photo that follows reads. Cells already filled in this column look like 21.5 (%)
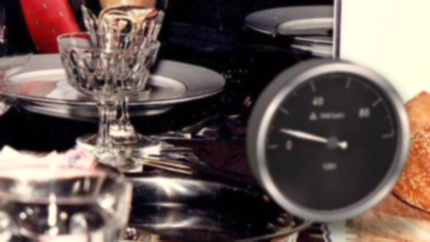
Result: 10 (%)
